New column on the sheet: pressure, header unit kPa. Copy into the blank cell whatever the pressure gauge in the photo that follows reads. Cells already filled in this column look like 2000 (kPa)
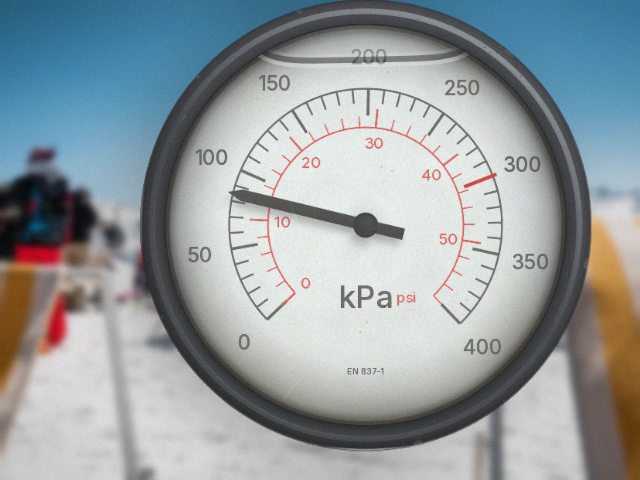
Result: 85 (kPa)
